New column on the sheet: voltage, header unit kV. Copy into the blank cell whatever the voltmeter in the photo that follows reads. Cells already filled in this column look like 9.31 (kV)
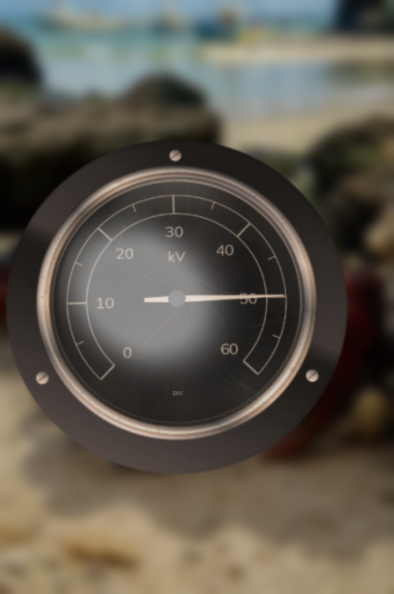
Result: 50 (kV)
